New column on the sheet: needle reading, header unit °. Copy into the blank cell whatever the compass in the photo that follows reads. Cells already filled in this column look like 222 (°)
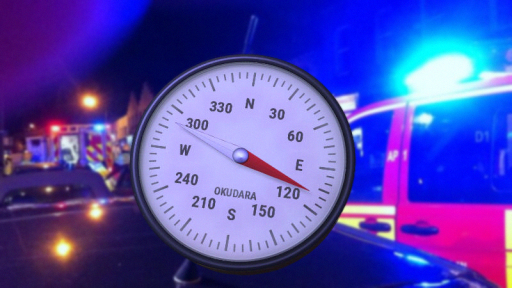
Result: 110 (°)
